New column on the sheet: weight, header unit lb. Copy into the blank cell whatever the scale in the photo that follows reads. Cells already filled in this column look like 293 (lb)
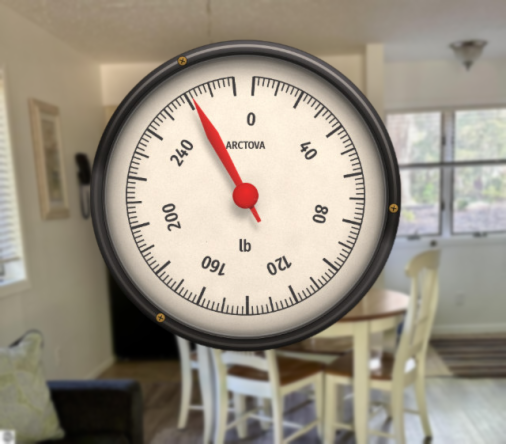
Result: 262 (lb)
